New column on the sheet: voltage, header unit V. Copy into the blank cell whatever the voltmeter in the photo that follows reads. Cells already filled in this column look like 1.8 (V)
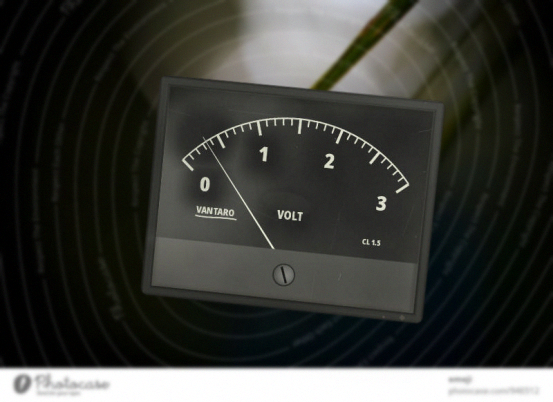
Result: 0.35 (V)
